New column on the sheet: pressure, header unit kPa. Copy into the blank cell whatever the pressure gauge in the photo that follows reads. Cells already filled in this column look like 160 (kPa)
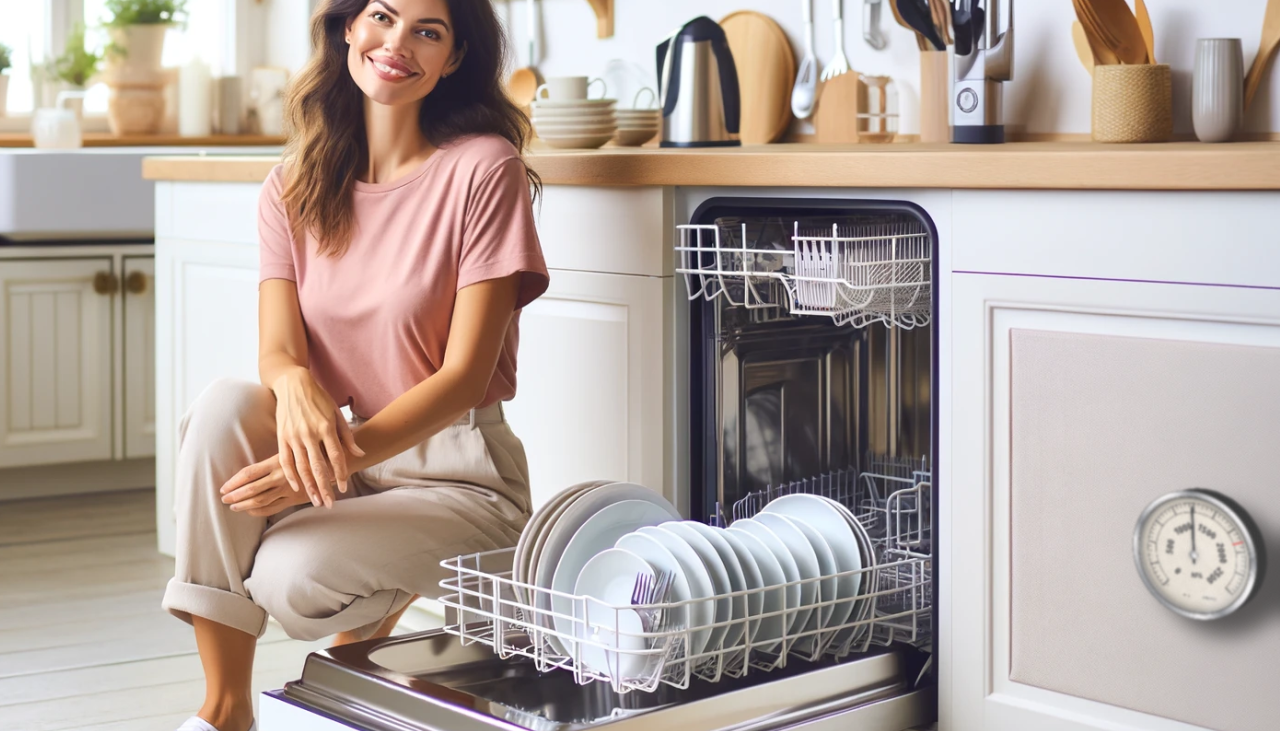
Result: 1250 (kPa)
